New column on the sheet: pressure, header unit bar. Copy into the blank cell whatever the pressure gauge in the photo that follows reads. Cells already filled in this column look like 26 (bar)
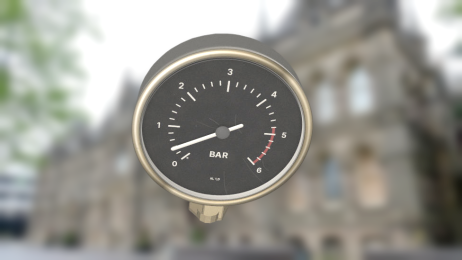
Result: 0.4 (bar)
